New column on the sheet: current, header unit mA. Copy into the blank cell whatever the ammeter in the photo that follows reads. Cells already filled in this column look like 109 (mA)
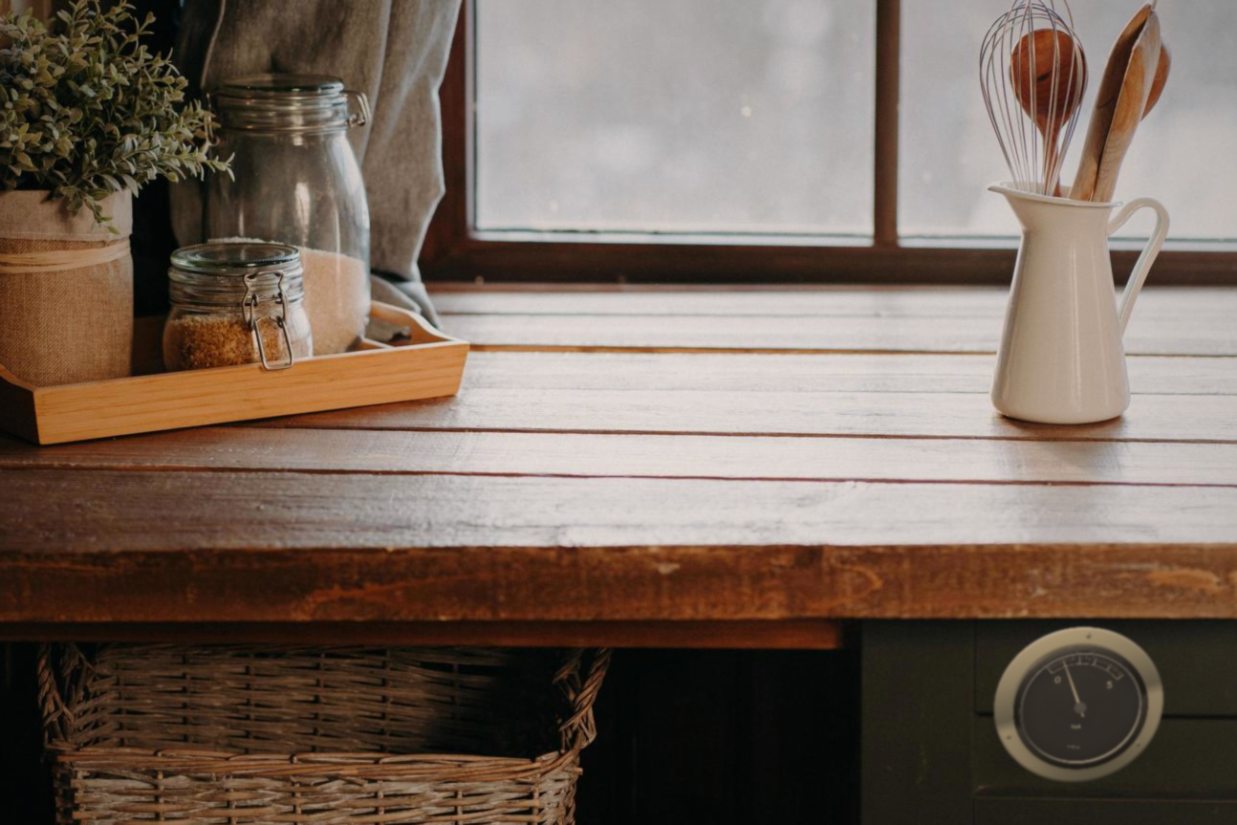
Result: 1 (mA)
